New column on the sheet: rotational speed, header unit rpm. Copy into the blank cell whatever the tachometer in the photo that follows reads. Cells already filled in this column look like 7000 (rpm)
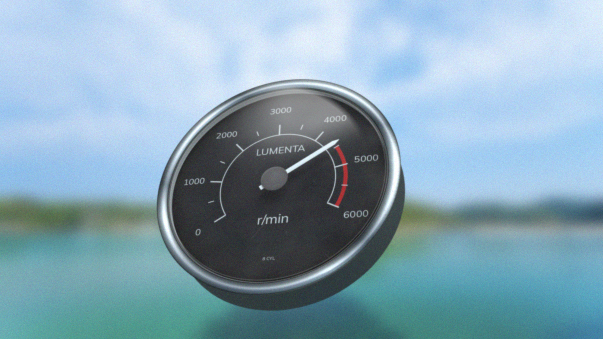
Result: 4500 (rpm)
